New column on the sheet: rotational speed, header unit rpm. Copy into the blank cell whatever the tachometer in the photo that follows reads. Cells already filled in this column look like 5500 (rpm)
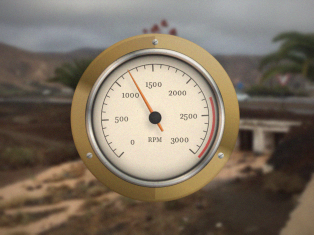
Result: 1200 (rpm)
